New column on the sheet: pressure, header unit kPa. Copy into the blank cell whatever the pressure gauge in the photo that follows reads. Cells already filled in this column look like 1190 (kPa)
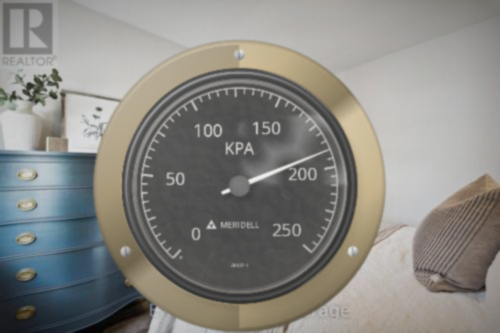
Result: 190 (kPa)
